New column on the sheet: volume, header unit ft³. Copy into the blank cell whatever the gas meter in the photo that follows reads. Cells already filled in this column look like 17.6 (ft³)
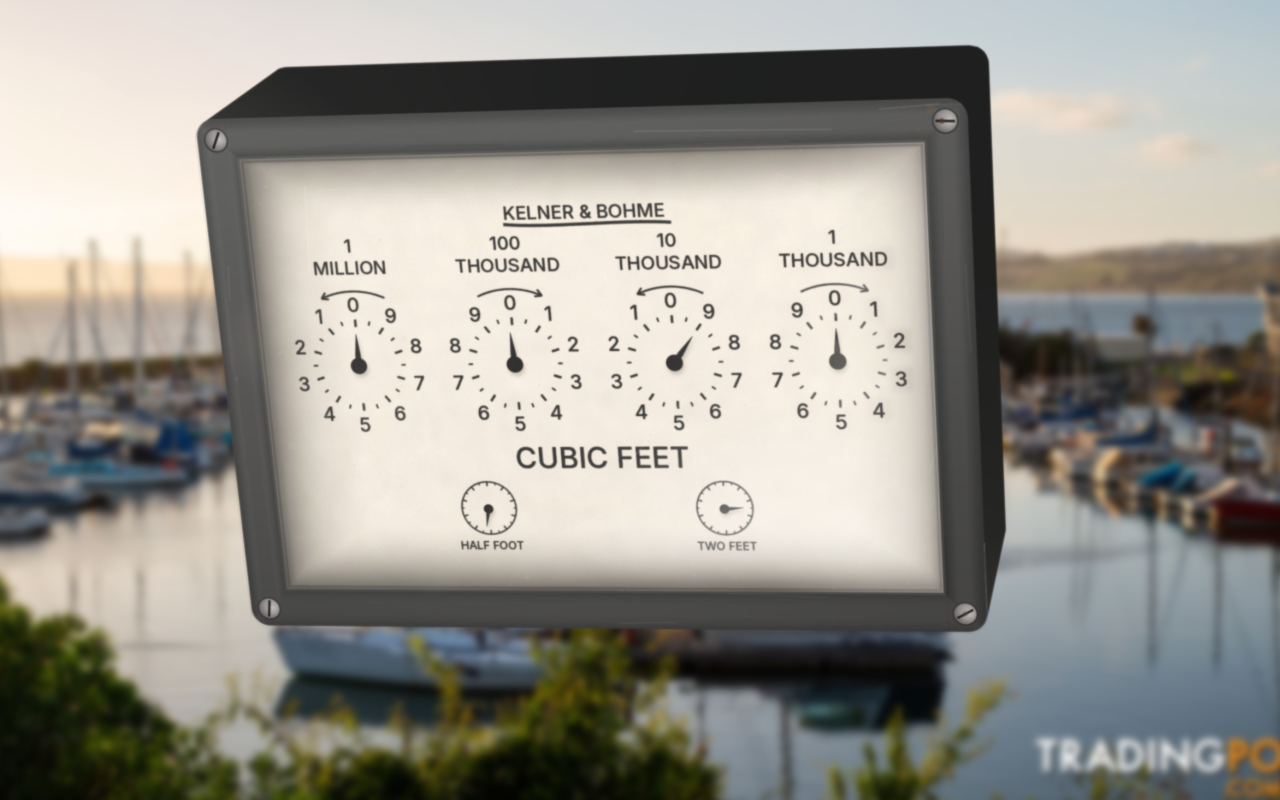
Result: 999000 (ft³)
